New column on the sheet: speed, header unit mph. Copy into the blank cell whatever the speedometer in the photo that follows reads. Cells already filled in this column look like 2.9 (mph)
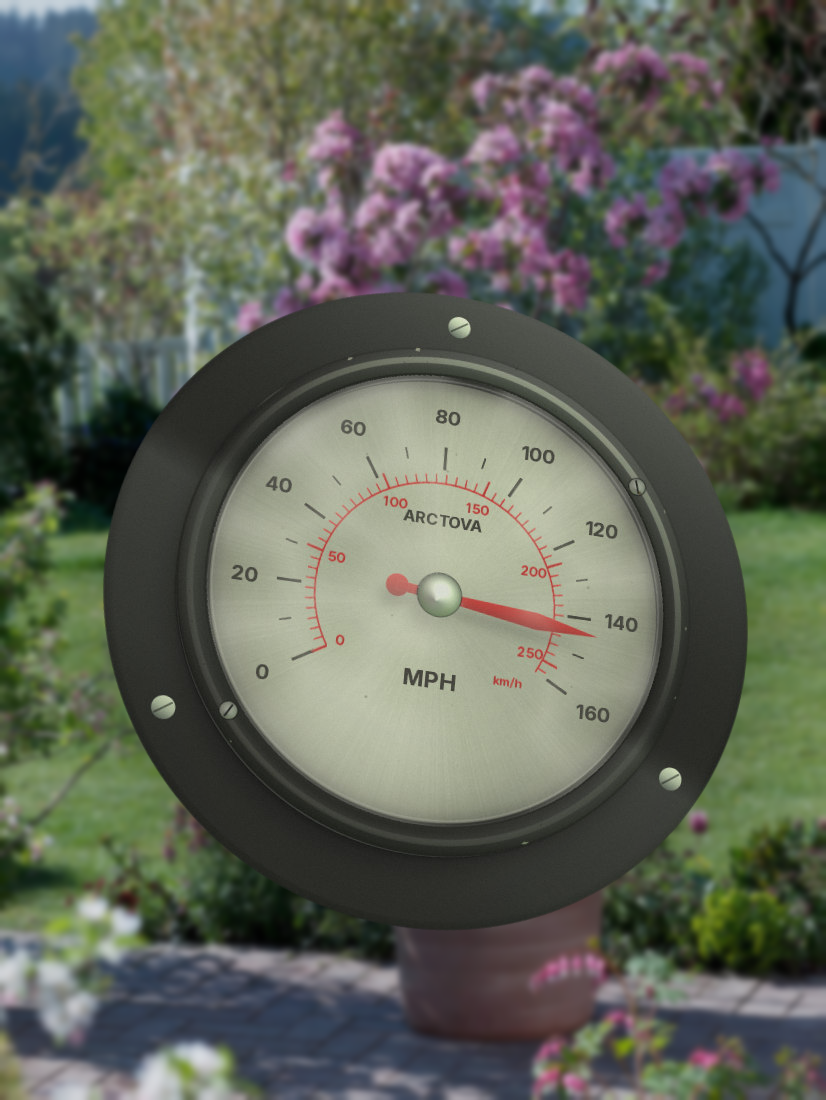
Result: 145 (mph)
